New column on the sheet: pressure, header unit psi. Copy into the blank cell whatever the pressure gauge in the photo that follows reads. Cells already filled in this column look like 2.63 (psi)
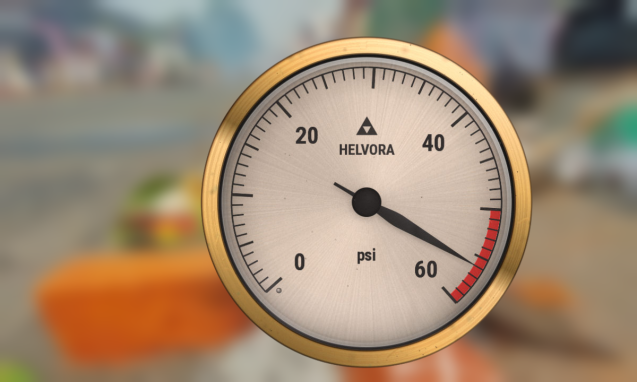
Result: 56 (psi)
